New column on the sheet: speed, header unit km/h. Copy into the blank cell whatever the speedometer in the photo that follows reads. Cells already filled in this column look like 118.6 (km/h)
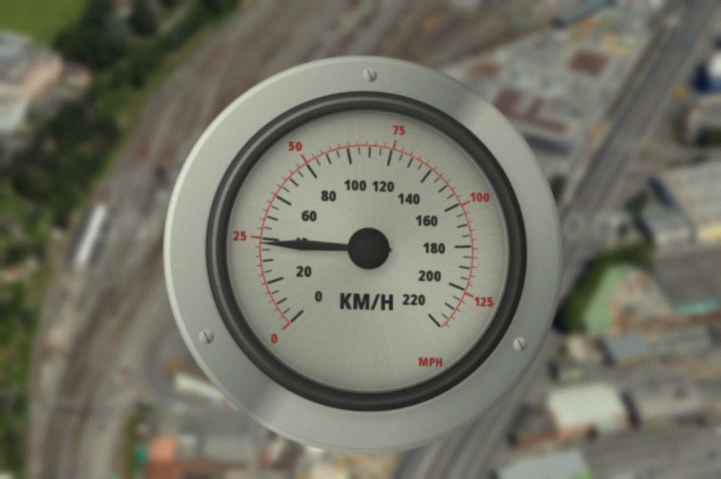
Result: 37.5 (km/h)
